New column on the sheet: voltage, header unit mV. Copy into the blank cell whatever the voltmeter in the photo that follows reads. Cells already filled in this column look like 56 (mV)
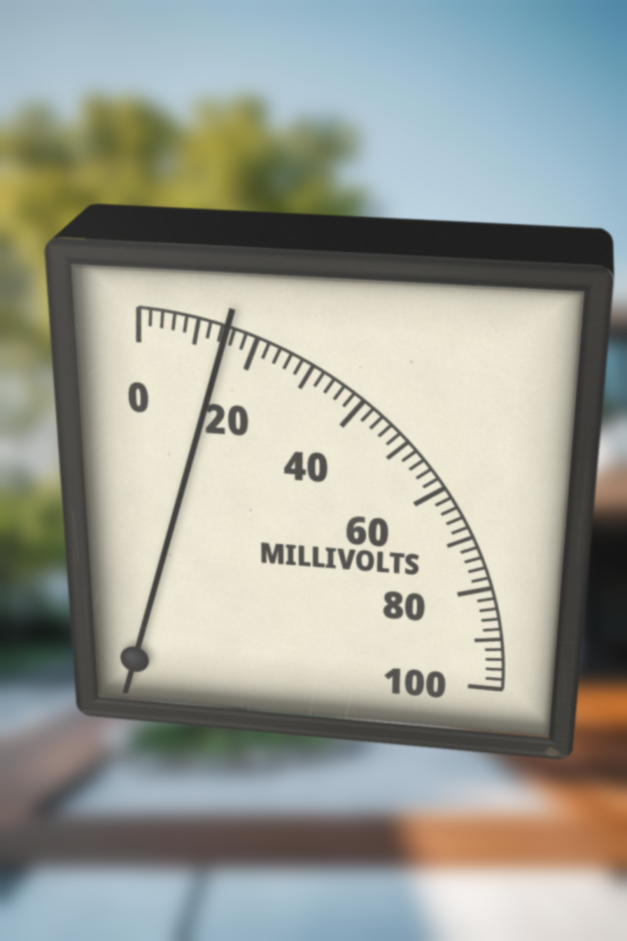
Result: 15 (mV)
